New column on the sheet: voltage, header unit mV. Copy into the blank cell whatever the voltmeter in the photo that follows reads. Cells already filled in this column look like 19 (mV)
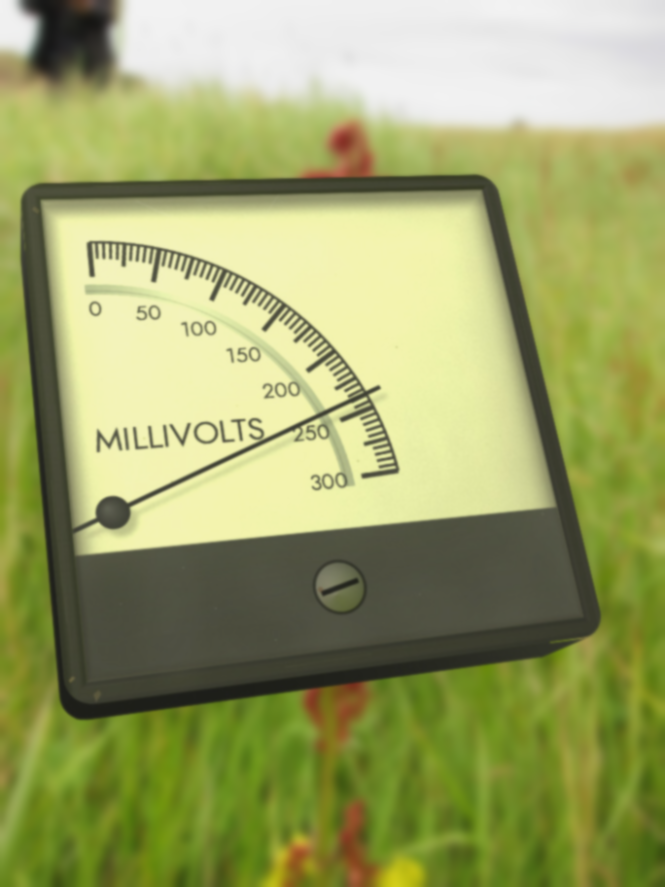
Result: 240 (mV)
